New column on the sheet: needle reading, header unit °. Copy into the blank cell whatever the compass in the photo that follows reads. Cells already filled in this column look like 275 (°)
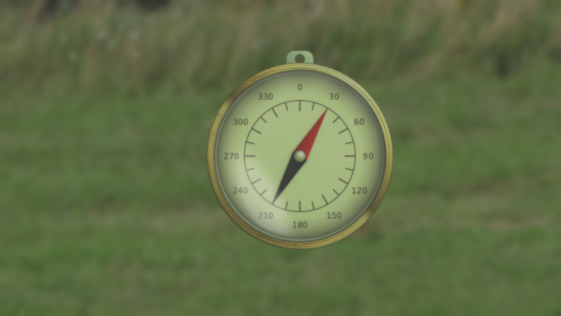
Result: 30 (°)
